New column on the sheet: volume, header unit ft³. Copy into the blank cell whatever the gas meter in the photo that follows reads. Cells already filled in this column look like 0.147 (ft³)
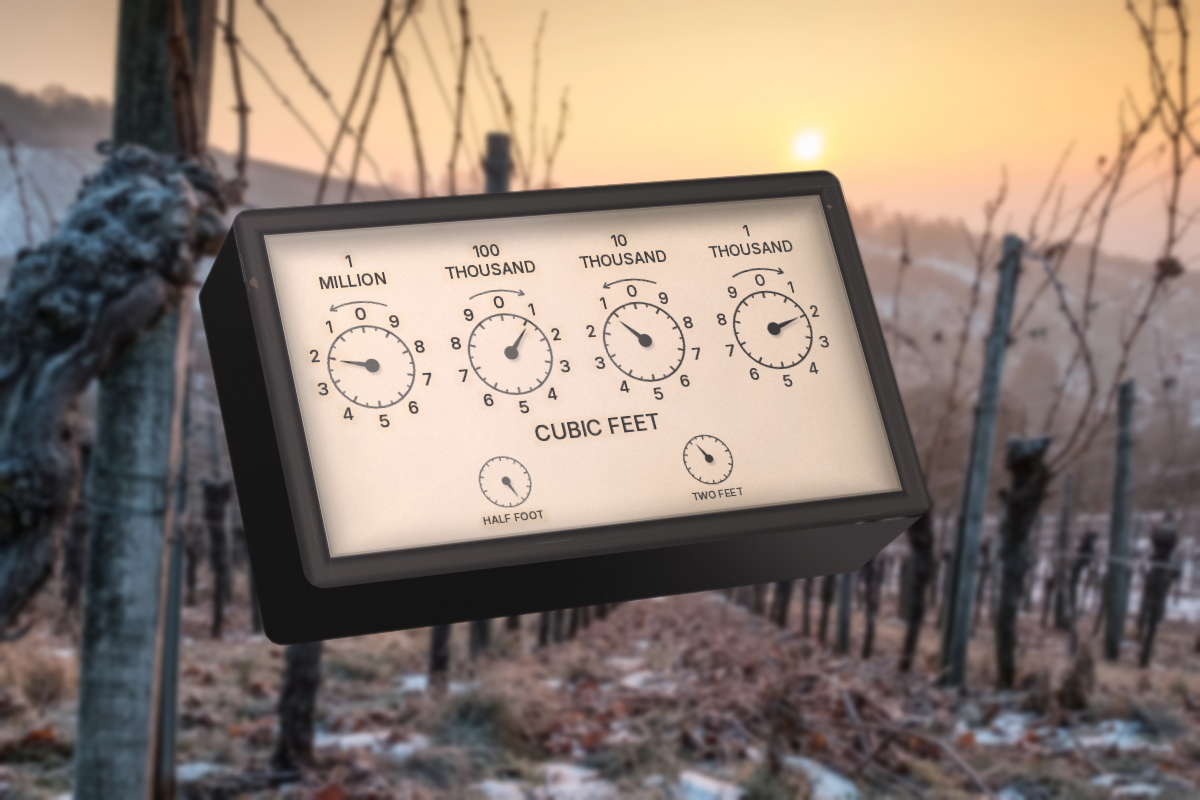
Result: 211200 (ft³)
